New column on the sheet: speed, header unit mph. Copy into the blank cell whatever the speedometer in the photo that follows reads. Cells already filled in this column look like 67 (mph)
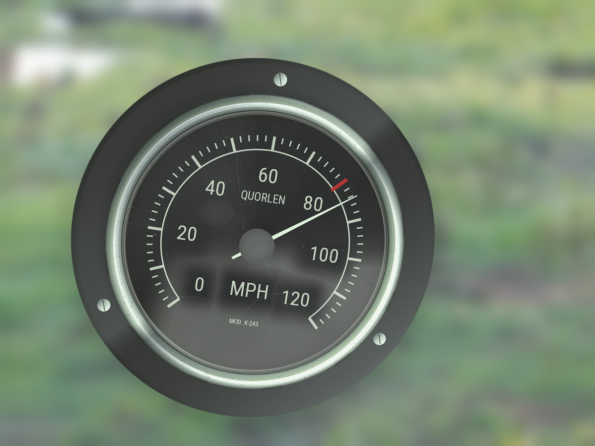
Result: 84 (mph)
